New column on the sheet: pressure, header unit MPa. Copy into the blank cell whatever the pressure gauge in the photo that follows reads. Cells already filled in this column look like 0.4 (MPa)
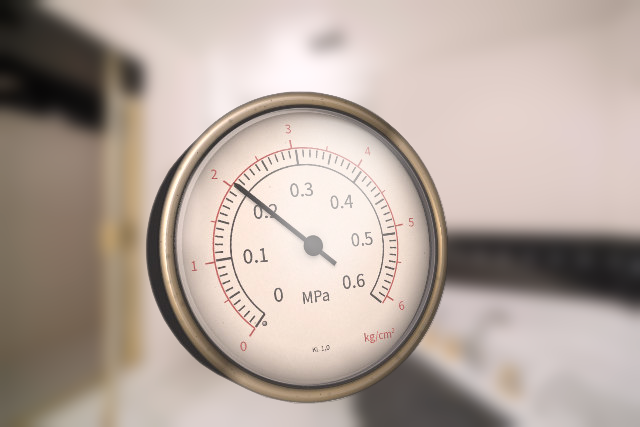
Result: 0.2 (MPa)
